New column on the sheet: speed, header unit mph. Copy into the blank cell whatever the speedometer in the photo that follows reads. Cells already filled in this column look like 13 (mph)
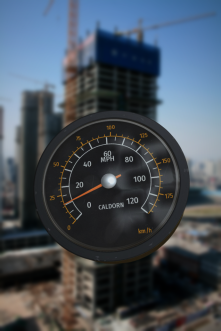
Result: 10 (mph)
